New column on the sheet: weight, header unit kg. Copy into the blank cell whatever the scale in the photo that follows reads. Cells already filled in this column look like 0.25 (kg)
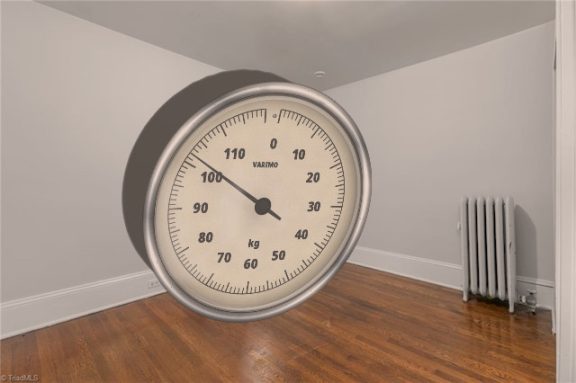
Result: 102 (kg)
